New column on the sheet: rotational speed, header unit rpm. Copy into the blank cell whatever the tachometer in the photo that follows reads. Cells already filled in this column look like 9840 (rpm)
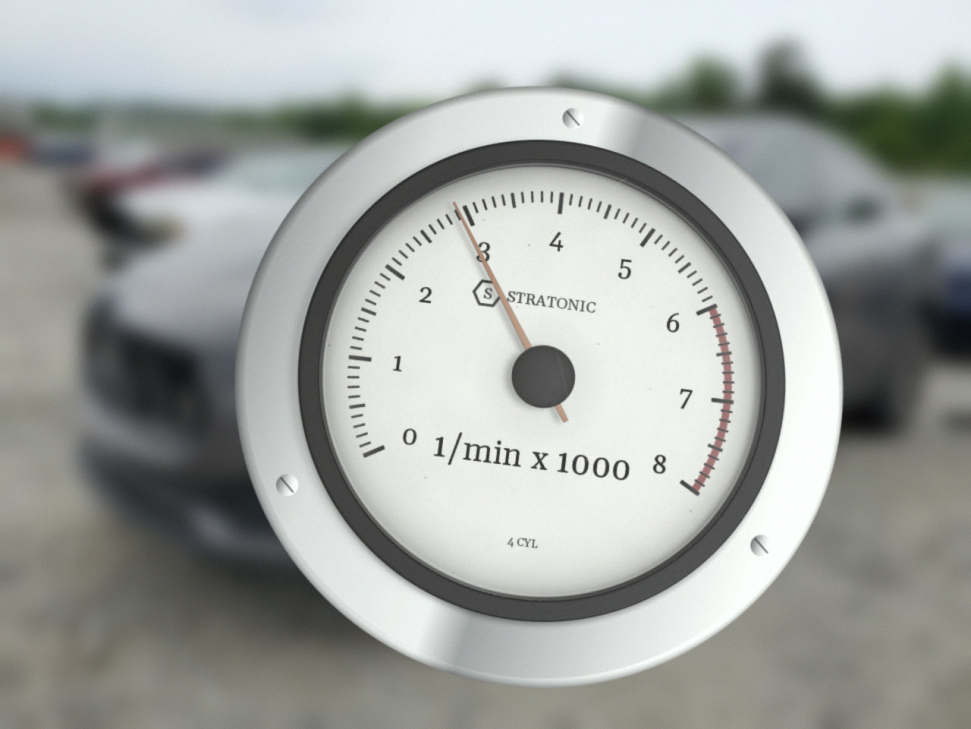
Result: 2900 (rpm)
